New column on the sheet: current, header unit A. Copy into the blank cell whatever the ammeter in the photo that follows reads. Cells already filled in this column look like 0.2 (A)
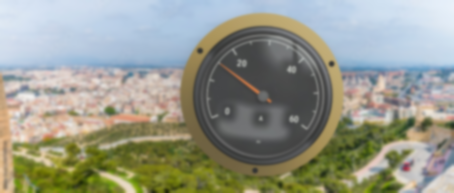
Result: 15 (A)
